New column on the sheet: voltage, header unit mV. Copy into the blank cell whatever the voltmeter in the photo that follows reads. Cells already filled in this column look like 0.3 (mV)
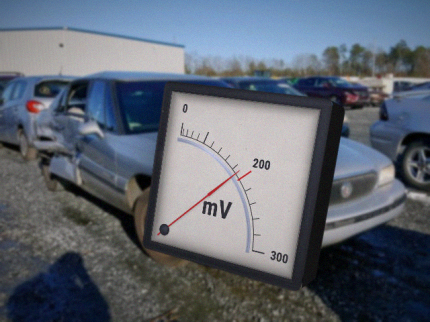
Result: 190 (mV)
